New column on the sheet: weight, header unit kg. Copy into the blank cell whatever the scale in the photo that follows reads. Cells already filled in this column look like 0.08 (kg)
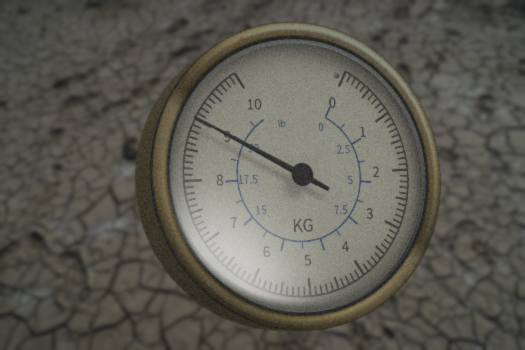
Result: 9 (kg)
